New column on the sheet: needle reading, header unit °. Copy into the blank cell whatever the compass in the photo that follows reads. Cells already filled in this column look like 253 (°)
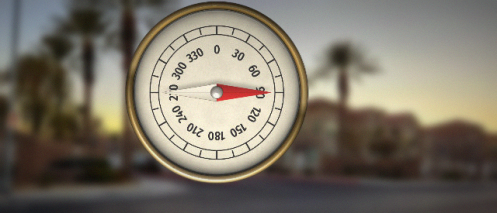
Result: 90 (°)
